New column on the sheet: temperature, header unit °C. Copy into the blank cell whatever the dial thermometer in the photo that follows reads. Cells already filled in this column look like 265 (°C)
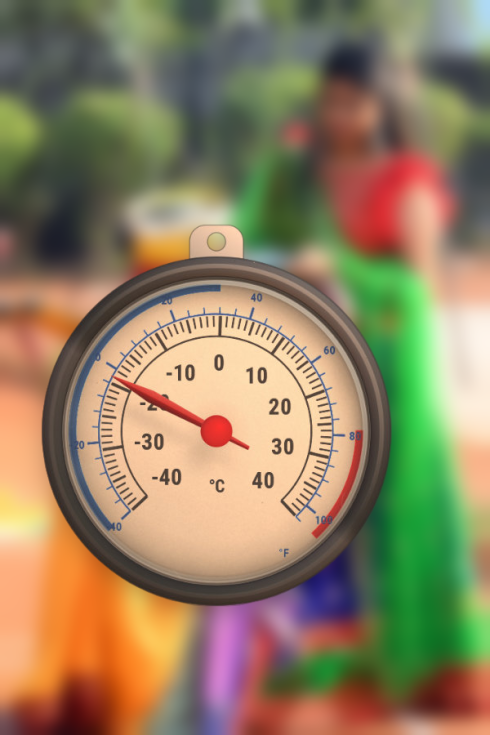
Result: -19 (°C)
